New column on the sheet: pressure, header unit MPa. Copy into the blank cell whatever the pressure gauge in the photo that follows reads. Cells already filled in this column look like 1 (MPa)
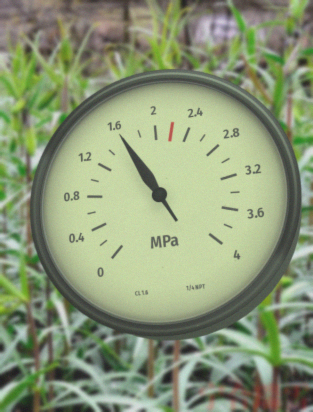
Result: 1.6 (MPa)
